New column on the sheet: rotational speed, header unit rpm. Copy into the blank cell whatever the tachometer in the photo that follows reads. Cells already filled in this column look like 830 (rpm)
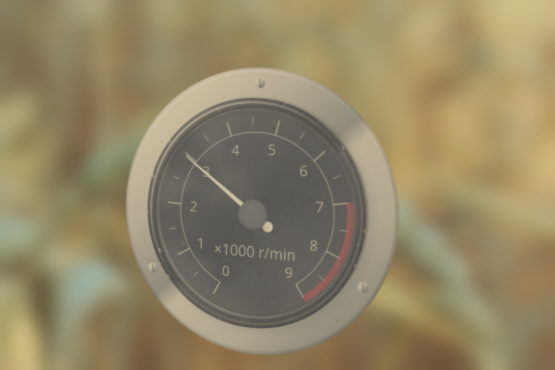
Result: 3000 (rpm)
